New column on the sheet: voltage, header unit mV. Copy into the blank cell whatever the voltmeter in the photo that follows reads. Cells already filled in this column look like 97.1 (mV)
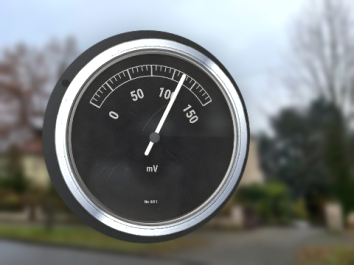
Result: 110 (mV)
